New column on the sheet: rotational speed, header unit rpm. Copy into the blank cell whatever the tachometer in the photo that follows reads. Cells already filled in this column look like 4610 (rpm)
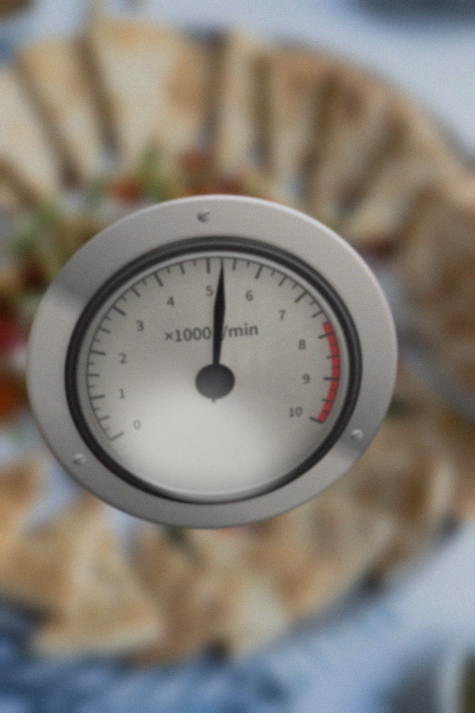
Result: 5250 (rpm)
